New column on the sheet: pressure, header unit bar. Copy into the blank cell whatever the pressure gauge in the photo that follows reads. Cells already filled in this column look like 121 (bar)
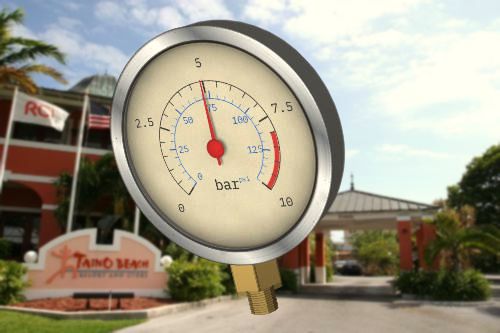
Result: 5 (bar)
